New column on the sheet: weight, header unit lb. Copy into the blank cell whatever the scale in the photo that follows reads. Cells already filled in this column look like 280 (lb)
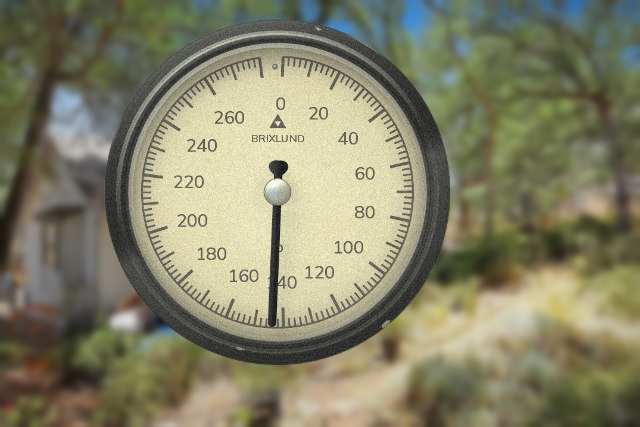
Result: 144 (lb)
